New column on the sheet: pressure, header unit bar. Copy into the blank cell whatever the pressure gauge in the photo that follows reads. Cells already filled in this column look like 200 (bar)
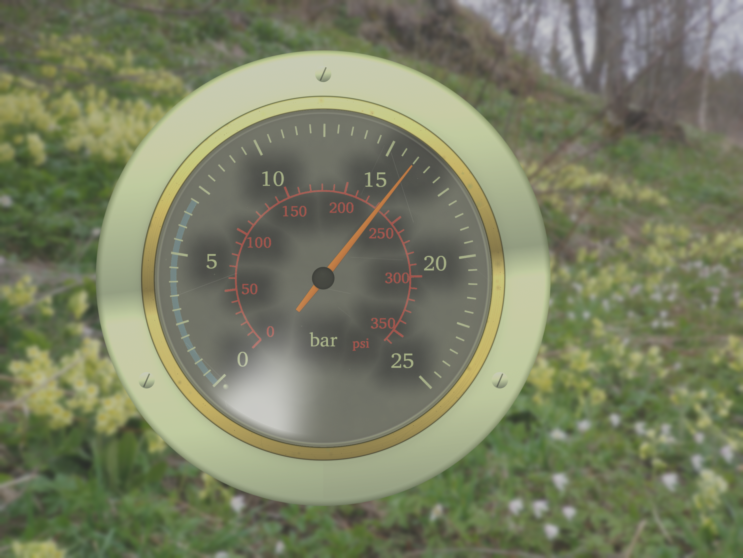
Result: 16 (bar)
